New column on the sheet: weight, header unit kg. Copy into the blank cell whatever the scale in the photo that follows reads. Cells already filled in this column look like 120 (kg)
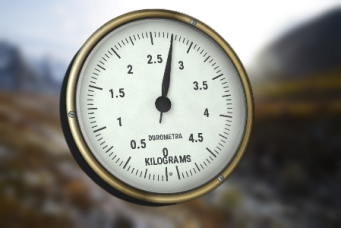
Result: 2.75 (kg)
